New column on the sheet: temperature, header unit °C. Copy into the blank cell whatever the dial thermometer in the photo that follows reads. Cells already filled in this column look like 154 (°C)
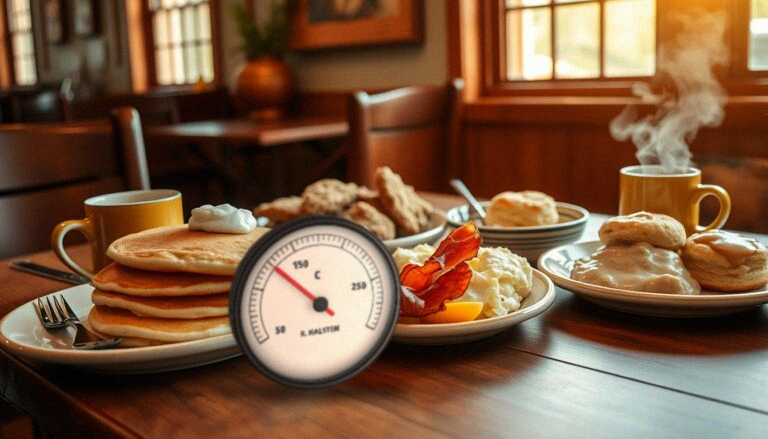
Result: 125 (°C)
